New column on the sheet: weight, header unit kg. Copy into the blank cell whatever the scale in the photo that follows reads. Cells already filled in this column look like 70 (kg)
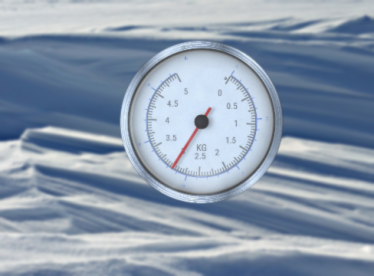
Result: 3 (kg)
